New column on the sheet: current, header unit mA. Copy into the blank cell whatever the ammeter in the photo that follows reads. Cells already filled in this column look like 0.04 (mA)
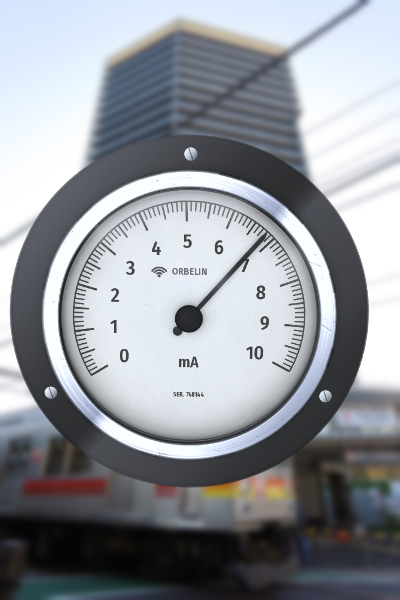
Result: 6.8 (mA)
